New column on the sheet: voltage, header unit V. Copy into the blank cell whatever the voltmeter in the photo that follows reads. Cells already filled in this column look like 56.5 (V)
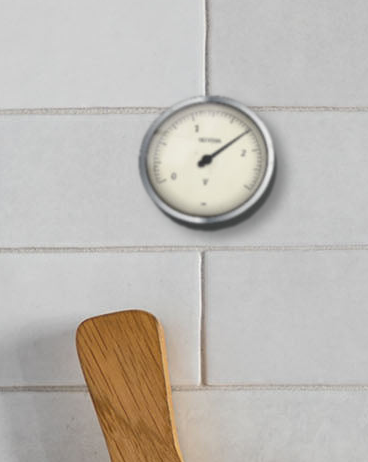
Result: 1.75 (V)
